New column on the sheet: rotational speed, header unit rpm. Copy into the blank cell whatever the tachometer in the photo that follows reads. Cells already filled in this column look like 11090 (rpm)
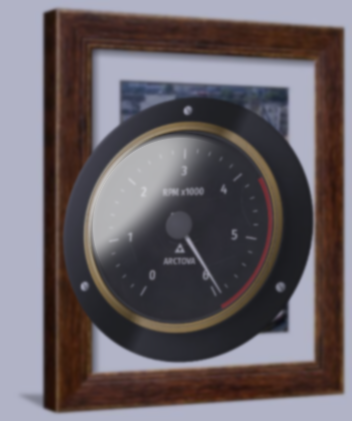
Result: 5900 (rpm)
